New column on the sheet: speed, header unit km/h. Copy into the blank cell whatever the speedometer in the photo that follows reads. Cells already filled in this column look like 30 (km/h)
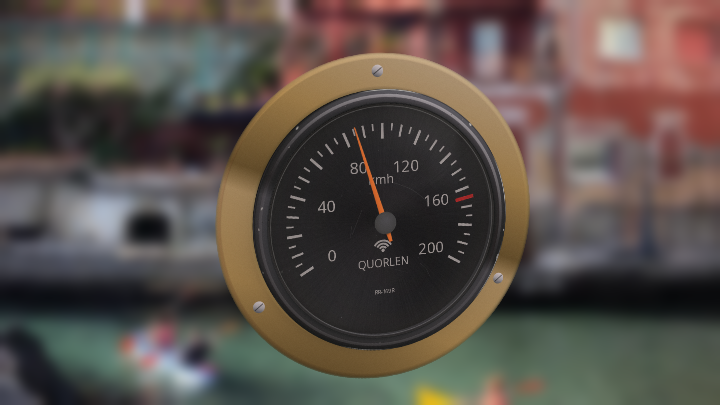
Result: 85 (km/h)
